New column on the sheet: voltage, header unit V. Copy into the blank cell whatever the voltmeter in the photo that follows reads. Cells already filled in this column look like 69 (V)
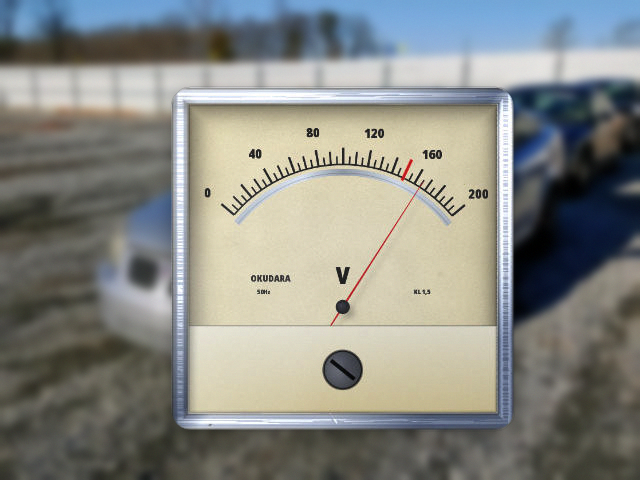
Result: 165 (V)
